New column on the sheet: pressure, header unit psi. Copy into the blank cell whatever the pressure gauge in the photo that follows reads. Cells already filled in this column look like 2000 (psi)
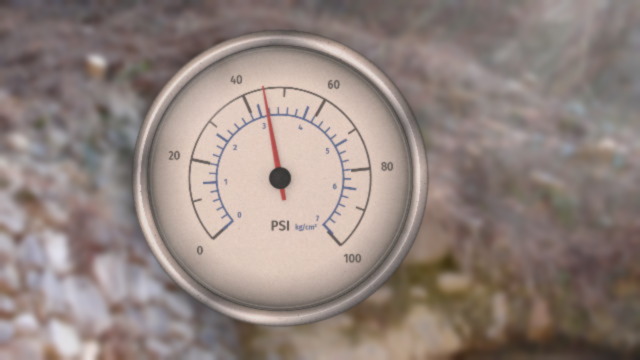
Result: 45 (psi)
